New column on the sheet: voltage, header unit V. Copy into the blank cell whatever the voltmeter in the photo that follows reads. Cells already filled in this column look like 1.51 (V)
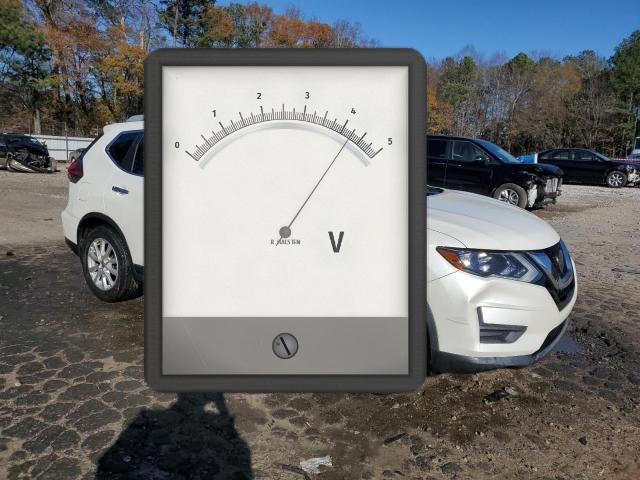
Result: 4.25 (V)
